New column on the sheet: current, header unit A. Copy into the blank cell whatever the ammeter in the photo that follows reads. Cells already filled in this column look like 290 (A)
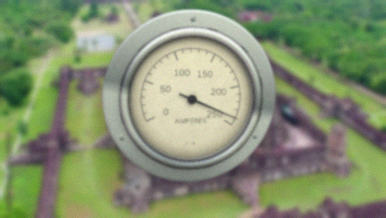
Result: 240 (A)
